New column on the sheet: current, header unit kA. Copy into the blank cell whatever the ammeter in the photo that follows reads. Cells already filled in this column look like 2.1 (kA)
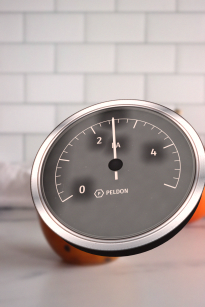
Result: 2.5 (kA)
